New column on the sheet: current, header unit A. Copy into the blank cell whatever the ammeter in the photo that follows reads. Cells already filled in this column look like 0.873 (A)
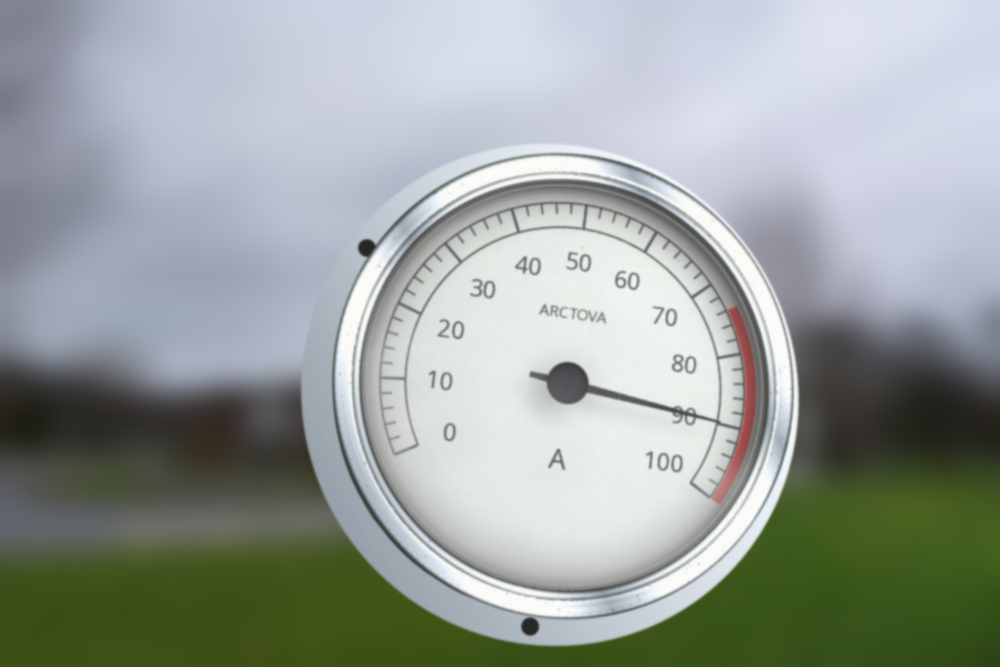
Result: 90 (A)
